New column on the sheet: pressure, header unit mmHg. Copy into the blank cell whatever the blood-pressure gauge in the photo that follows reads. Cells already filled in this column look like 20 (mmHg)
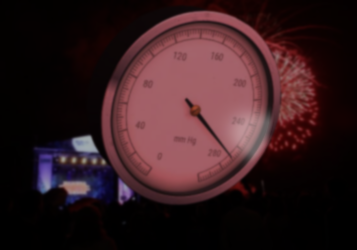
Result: 270 (mmHg)
